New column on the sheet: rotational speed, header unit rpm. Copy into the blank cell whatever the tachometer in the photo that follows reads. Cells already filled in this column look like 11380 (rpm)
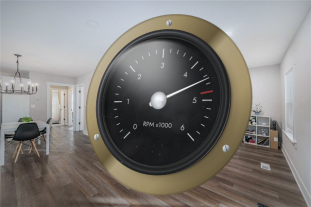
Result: 4500 (rpm)
